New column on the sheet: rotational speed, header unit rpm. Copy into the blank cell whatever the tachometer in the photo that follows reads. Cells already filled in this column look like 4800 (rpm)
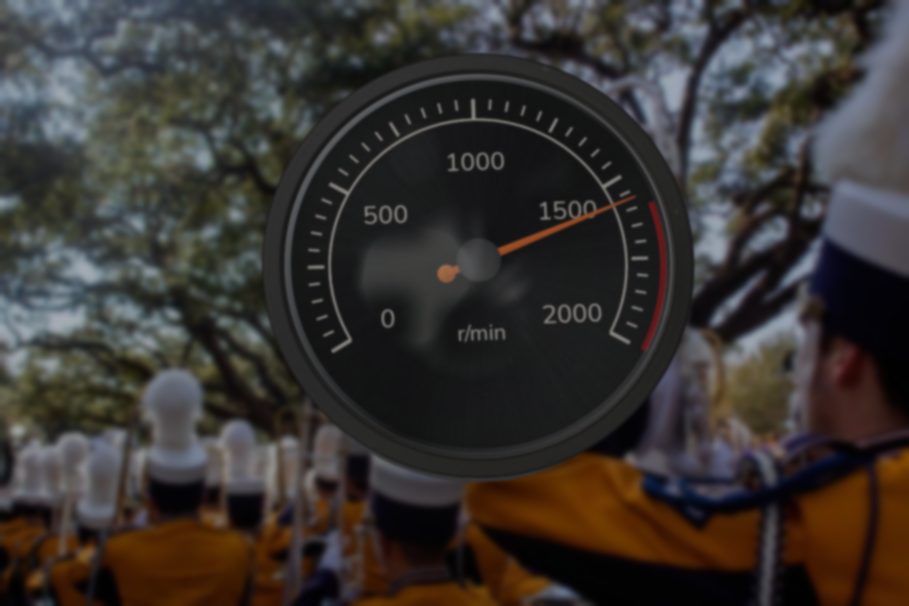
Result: 1575 (rpm)
